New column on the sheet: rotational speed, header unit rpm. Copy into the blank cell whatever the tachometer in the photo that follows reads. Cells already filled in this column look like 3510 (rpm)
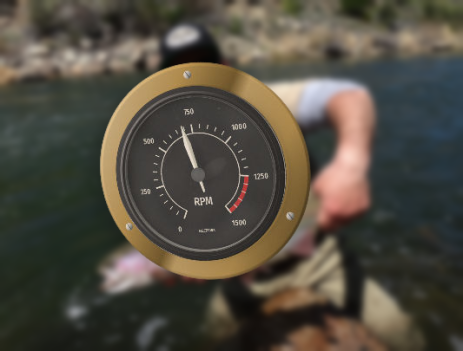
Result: 700 (rpm)
